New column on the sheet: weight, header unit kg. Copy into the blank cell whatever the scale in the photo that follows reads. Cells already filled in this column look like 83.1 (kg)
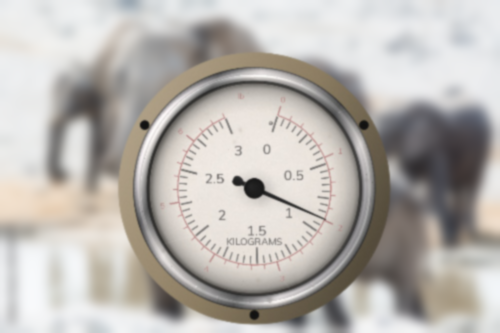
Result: 0.9 (kg)
